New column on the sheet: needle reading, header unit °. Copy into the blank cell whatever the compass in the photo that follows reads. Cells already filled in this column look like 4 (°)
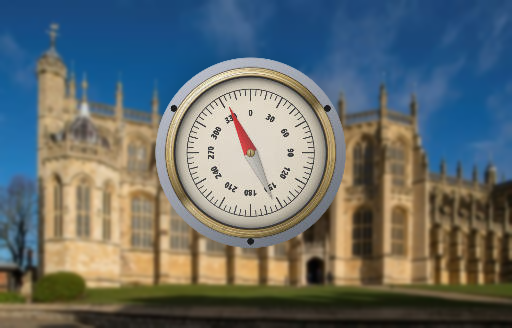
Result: 335 (°)
